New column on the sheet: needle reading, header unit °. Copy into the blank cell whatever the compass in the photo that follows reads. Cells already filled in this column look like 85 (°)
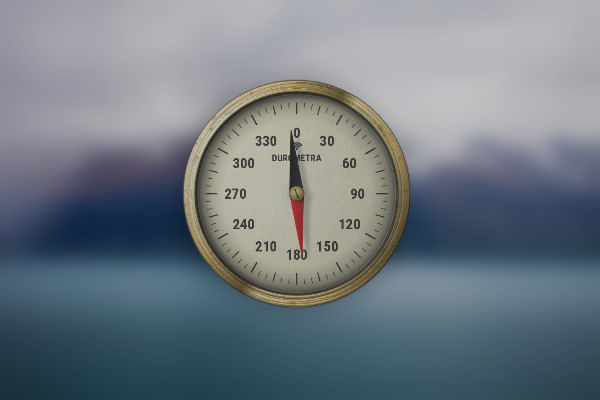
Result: 175 (°)
